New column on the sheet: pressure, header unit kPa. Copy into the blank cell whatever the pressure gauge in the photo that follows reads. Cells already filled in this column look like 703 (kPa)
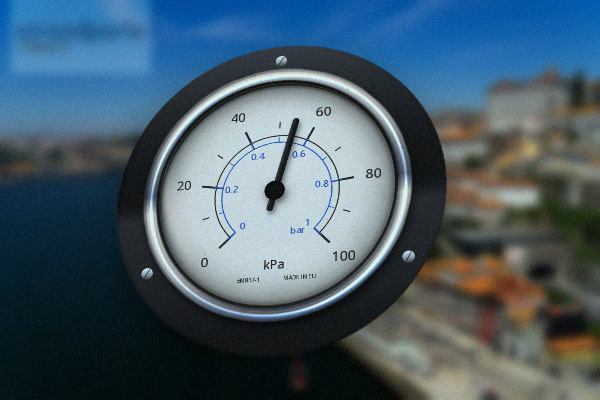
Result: 55 (kPa)
